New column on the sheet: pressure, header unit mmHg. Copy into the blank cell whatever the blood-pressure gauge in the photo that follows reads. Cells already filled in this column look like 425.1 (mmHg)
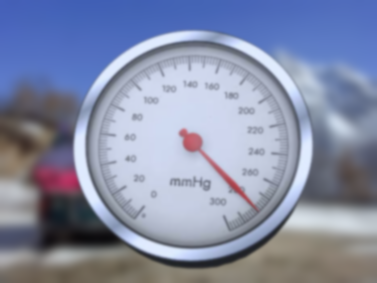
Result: 280 (mmHg)
